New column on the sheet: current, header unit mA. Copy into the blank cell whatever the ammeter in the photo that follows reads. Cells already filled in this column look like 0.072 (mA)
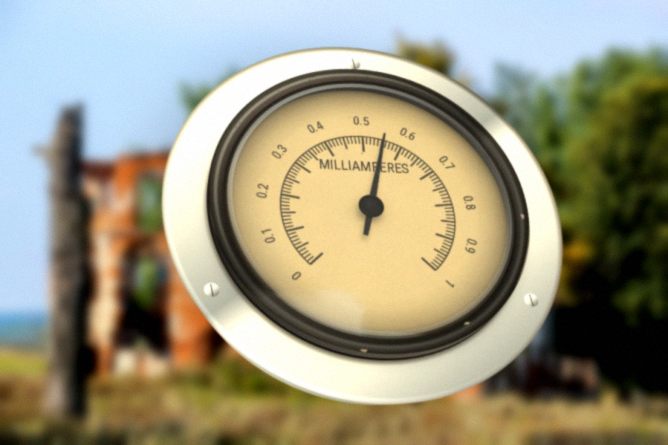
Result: 0.55 (mA)
